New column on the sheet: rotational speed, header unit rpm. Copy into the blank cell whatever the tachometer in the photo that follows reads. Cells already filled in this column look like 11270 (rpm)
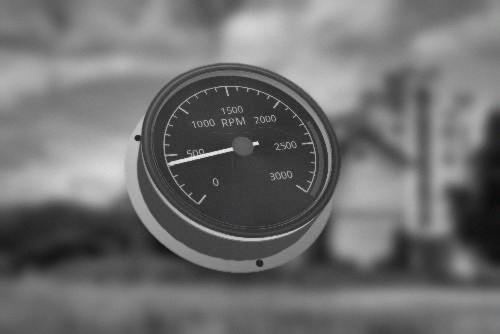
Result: 400 (rpm)
